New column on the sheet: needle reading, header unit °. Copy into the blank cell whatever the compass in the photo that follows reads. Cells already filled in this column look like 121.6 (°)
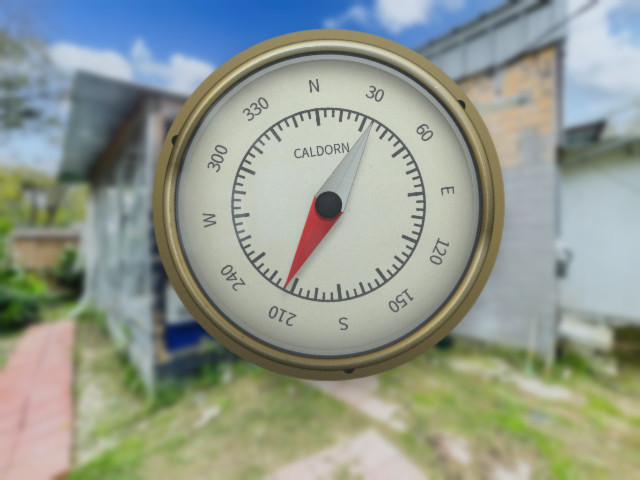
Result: 215 (°)
